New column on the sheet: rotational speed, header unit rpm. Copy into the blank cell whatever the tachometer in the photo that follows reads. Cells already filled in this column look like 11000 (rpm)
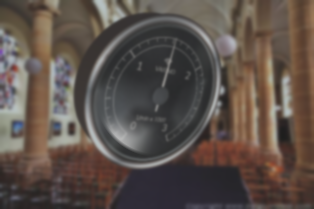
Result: 1500 (rpm)
